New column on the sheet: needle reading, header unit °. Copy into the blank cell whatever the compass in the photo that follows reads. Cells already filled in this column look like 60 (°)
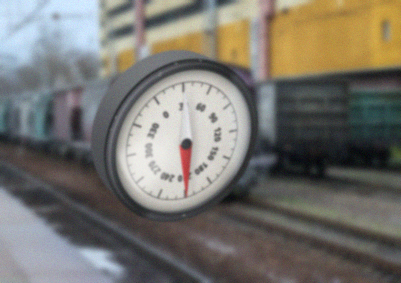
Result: 210 (°)
